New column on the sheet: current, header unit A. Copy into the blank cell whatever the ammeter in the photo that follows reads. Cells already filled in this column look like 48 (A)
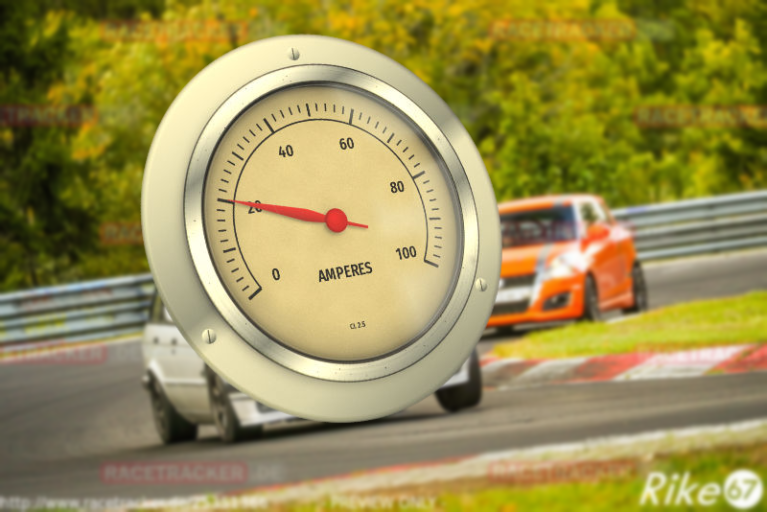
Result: 20 (A)
